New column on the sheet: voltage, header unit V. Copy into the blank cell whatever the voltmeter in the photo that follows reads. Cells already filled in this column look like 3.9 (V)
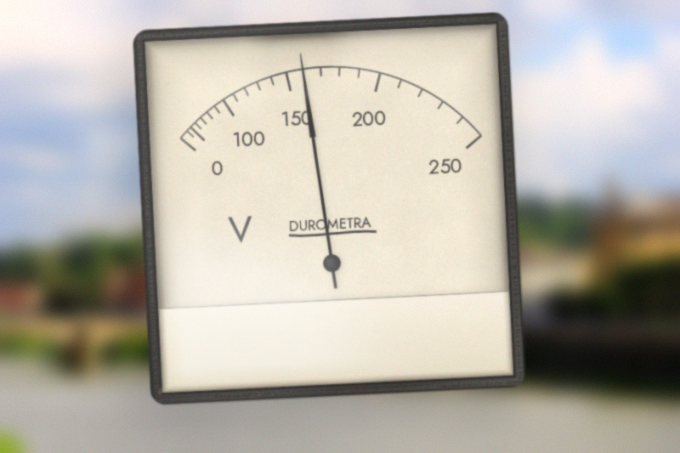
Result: 160 (V)
